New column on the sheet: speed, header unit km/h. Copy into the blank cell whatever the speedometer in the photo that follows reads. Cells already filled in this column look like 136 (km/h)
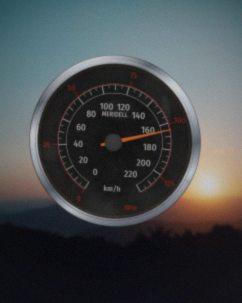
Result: 165 (km/h)
